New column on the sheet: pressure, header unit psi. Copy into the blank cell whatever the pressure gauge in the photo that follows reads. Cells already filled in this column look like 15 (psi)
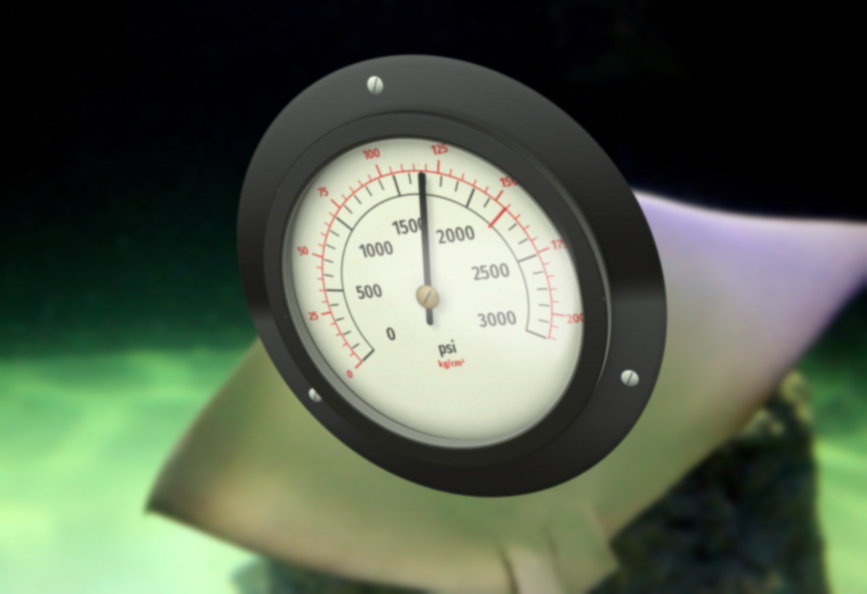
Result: 1700 (psi)
